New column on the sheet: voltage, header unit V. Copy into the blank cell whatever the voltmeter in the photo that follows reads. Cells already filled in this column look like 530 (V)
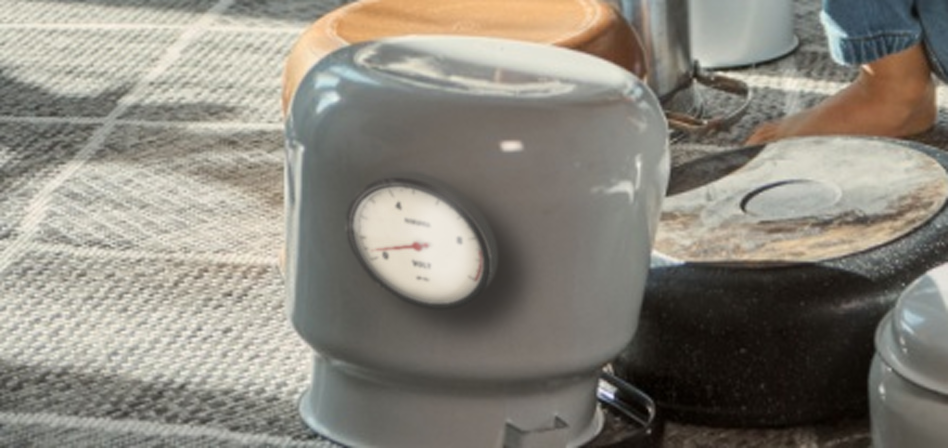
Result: 0.5 (V)
